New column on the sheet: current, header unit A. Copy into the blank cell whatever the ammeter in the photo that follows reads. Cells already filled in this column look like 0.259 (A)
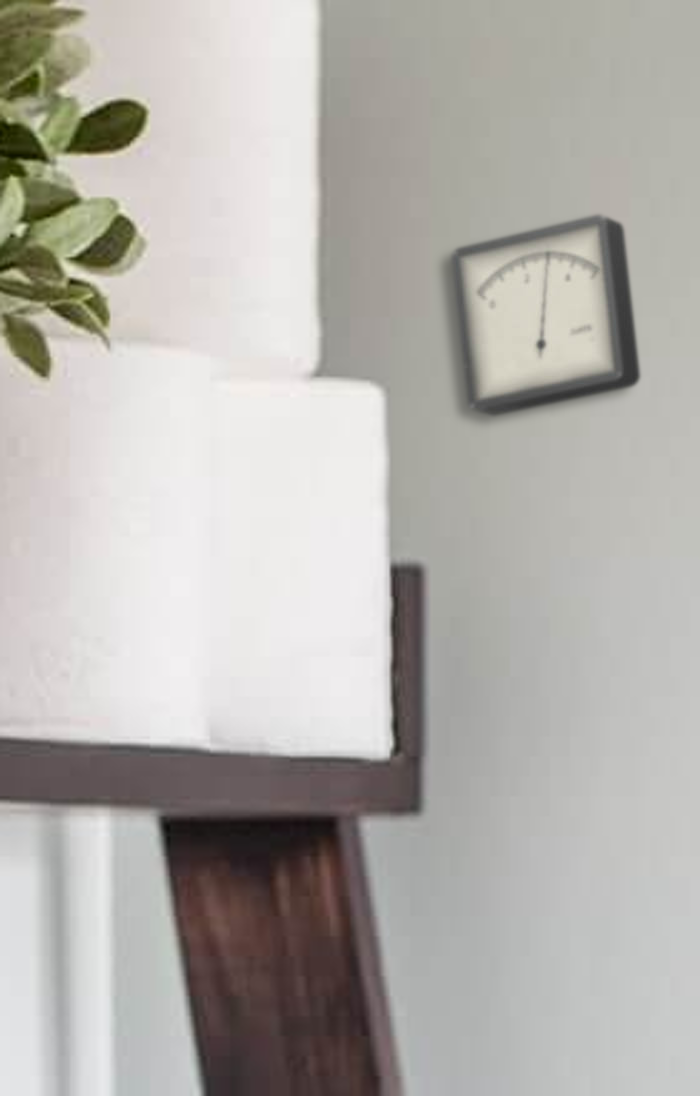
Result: 3 (A)
